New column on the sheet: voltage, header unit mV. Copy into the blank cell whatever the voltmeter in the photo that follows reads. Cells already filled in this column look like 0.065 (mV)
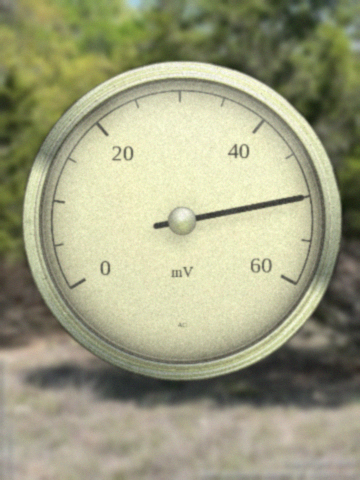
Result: 50 (mV)
